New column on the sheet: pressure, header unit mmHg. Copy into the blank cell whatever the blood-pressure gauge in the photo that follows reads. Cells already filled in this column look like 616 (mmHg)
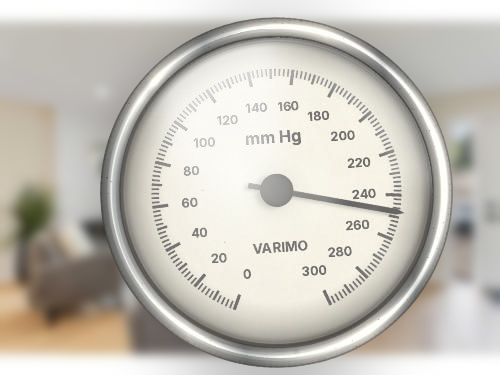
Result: 248 (mmHg)
